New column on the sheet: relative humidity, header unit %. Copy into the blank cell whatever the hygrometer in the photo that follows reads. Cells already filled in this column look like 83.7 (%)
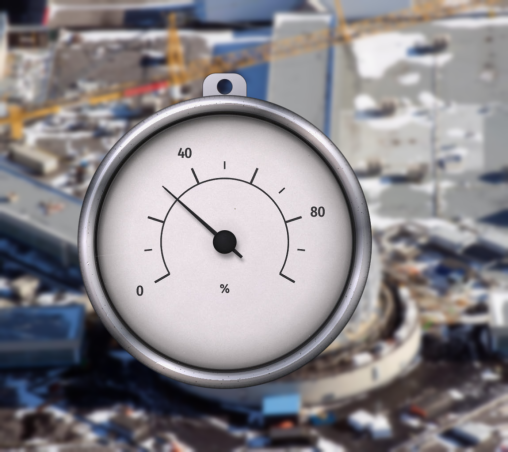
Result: 30 (%)
